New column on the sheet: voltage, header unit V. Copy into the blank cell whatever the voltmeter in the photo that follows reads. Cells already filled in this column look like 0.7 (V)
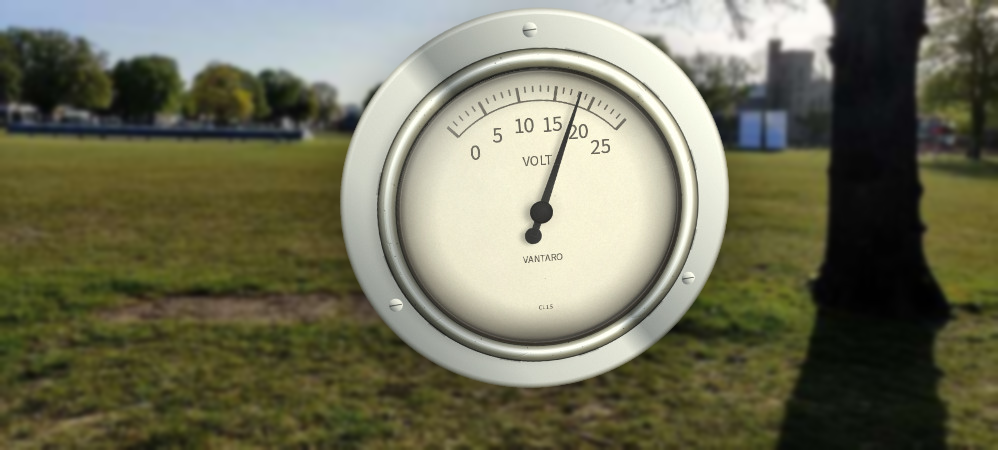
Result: 18 (V)
